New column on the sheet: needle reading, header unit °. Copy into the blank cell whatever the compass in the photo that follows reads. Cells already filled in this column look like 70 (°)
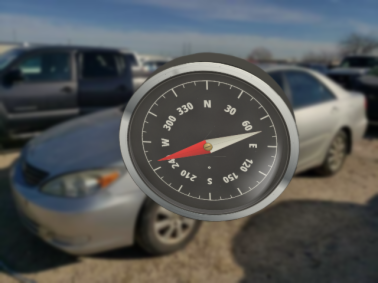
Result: 250 (°)
